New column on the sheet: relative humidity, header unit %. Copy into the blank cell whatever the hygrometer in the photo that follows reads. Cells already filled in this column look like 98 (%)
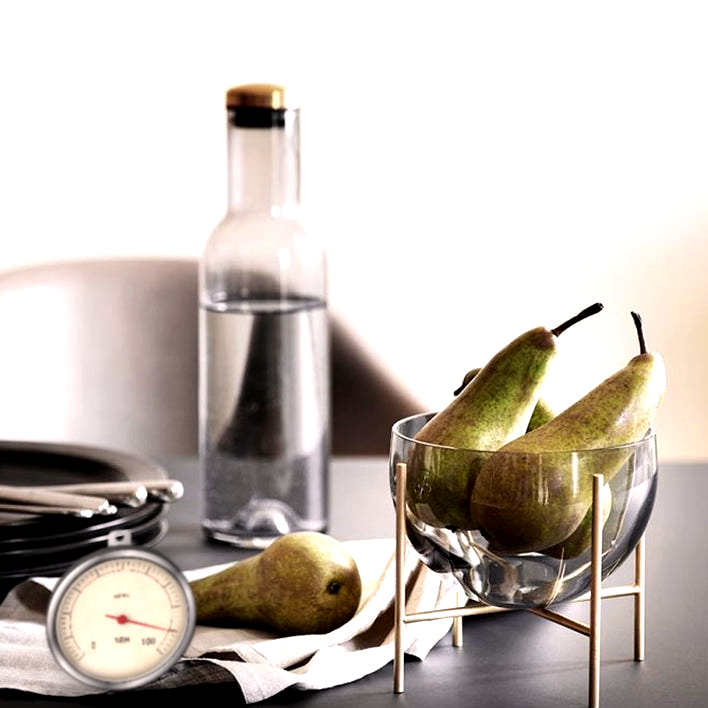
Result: 90 (%)
